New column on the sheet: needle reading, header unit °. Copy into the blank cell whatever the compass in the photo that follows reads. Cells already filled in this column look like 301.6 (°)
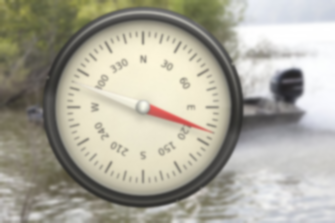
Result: 110 (°)
